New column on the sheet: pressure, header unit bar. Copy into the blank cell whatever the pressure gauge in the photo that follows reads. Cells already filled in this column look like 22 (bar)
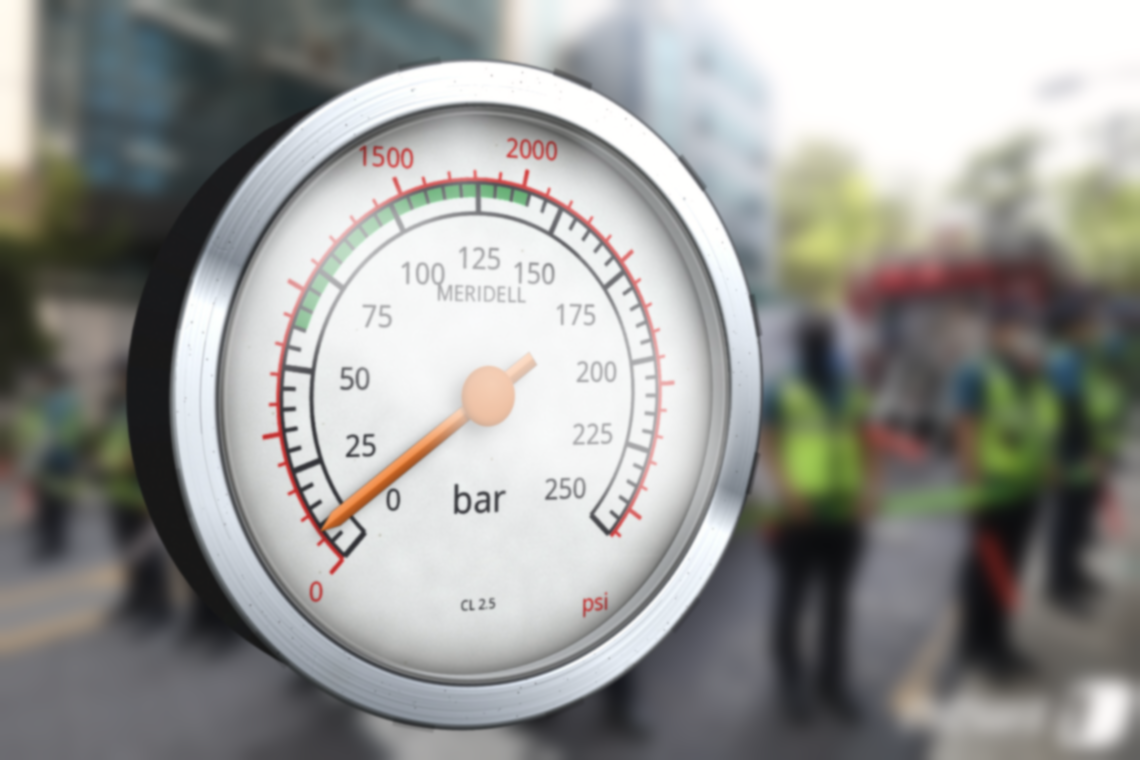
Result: 10 (bar)
